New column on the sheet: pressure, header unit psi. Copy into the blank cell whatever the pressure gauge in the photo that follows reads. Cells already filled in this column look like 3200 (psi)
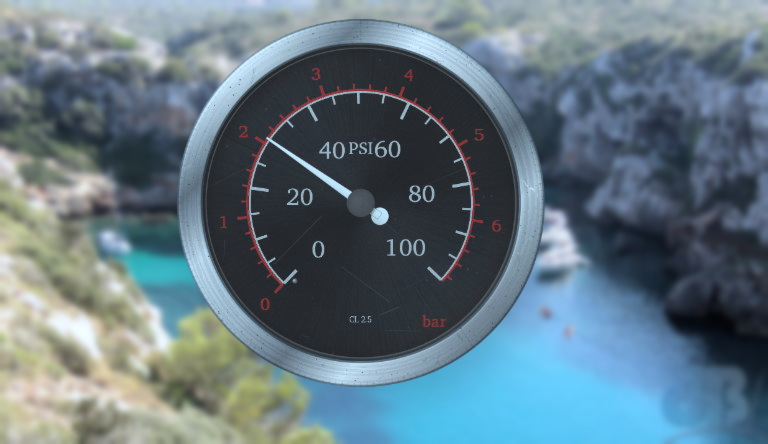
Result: 30 (psi)
